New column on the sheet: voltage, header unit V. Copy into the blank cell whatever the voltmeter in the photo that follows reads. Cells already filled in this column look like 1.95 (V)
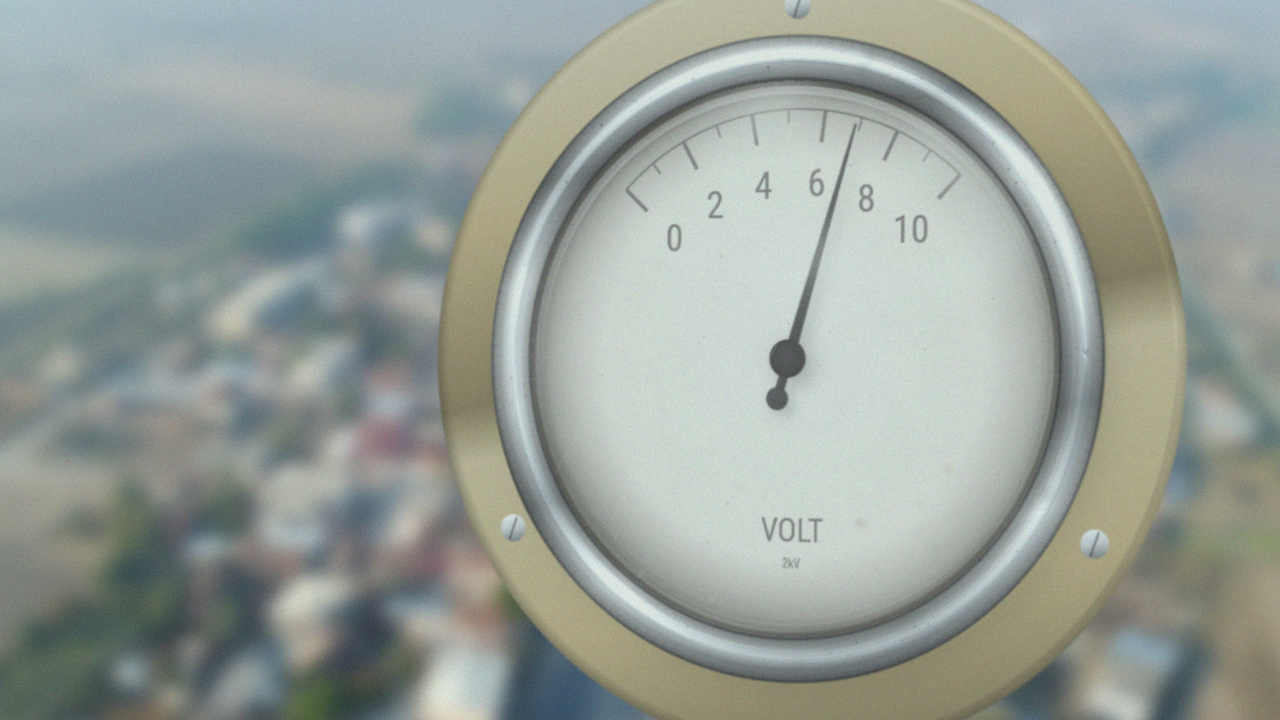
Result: 7 (V)
